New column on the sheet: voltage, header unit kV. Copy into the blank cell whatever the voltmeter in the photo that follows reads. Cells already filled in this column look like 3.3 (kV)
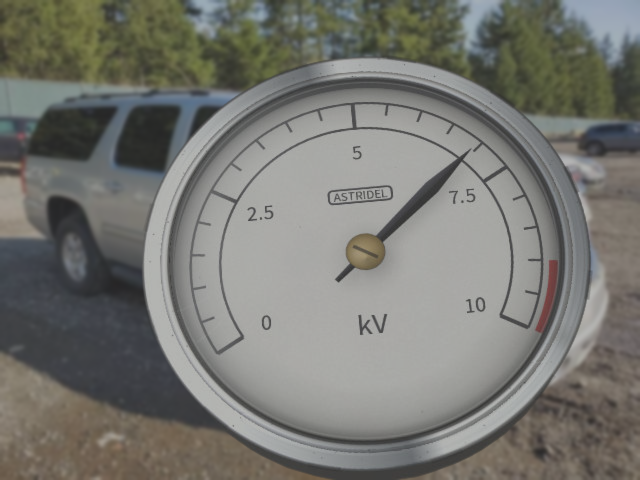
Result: 7 (kV)
